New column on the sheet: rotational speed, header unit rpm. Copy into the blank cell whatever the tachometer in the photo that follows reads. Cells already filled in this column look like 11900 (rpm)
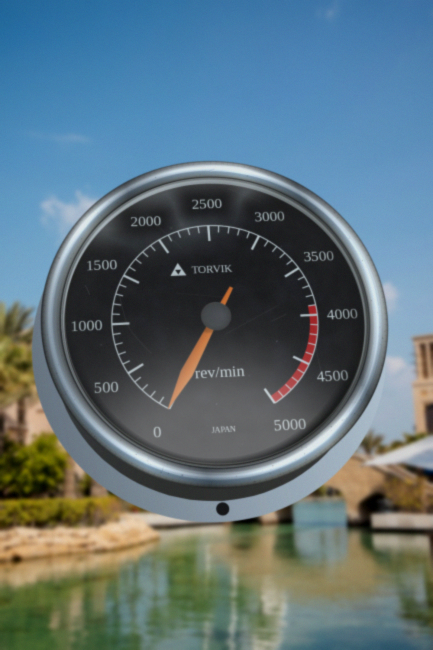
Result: 0 (rpm)
